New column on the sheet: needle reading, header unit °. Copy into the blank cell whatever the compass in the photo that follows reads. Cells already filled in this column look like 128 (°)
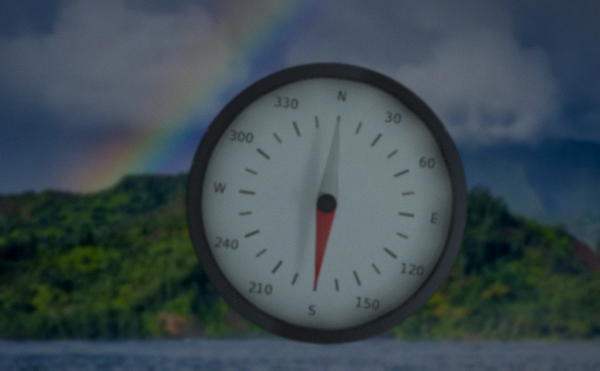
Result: 180 (°)
